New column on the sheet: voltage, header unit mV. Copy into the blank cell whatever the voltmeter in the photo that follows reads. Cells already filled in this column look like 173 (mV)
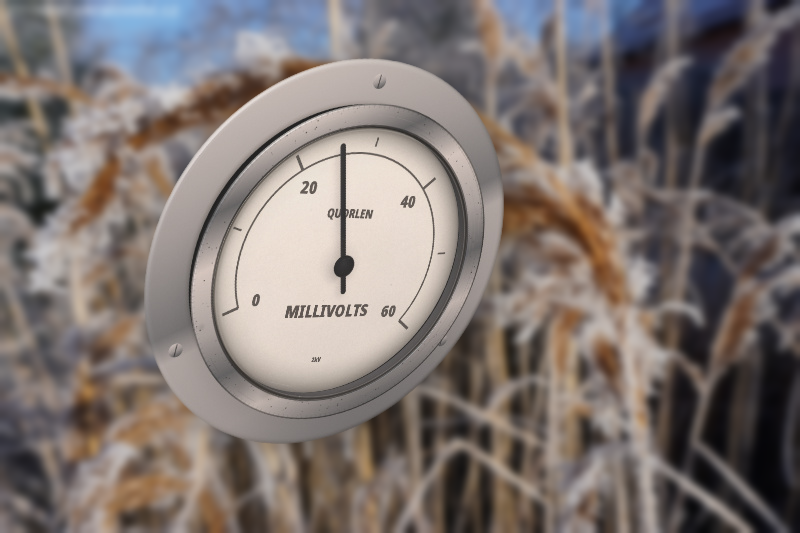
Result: 25 (mV)
